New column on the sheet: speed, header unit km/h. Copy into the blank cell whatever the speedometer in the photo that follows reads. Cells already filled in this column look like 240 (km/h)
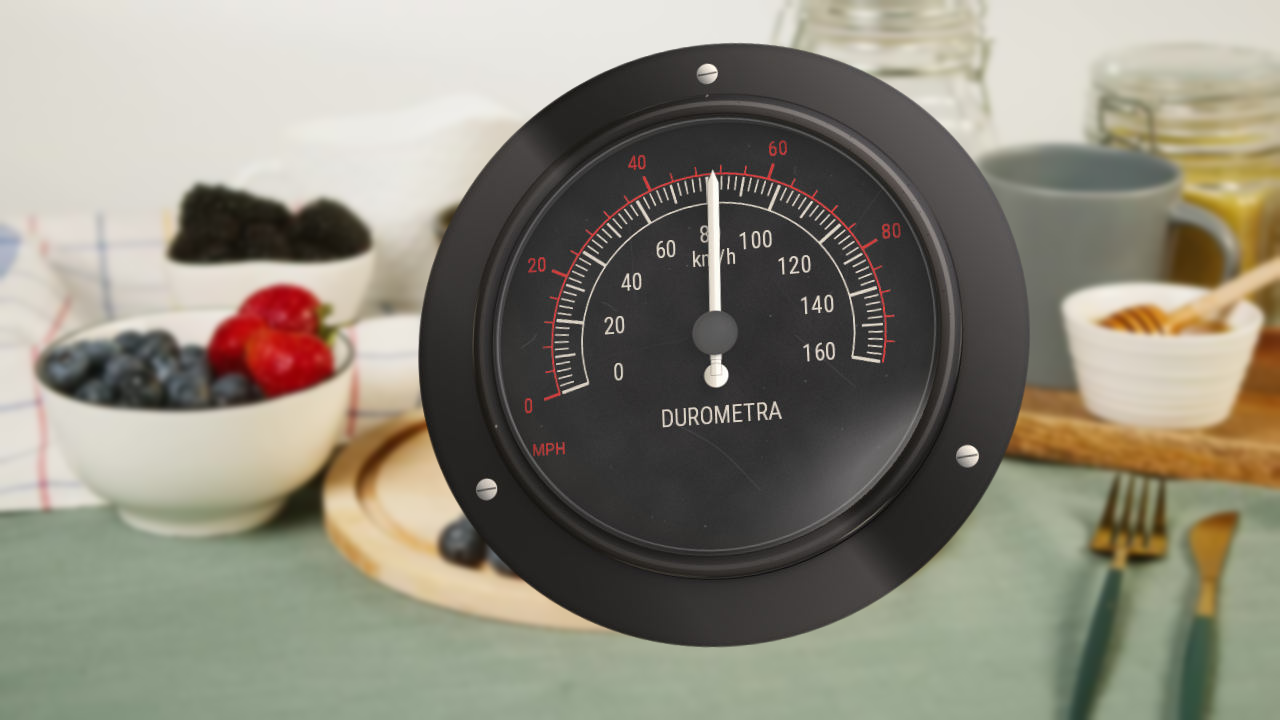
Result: 82 (km/h)
